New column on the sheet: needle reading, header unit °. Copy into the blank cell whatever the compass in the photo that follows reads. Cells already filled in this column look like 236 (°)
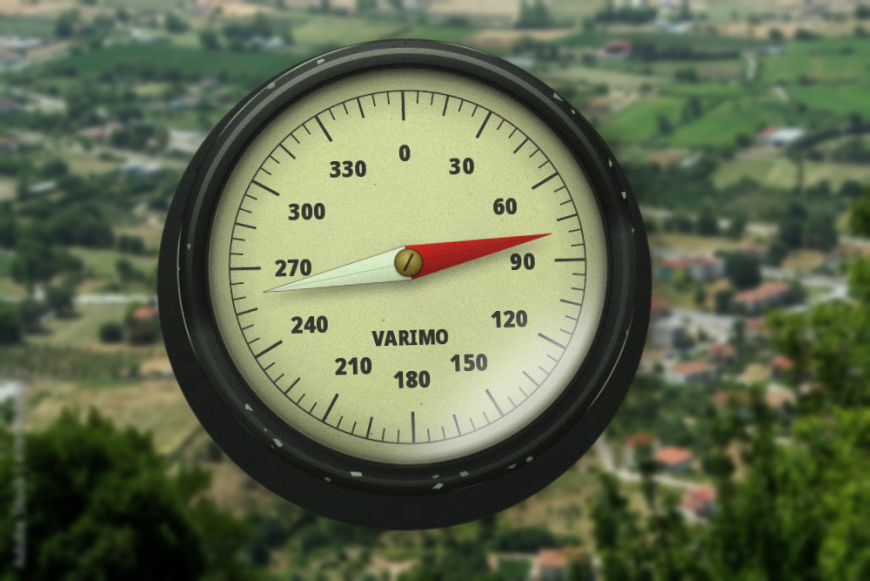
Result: 80 (°)
